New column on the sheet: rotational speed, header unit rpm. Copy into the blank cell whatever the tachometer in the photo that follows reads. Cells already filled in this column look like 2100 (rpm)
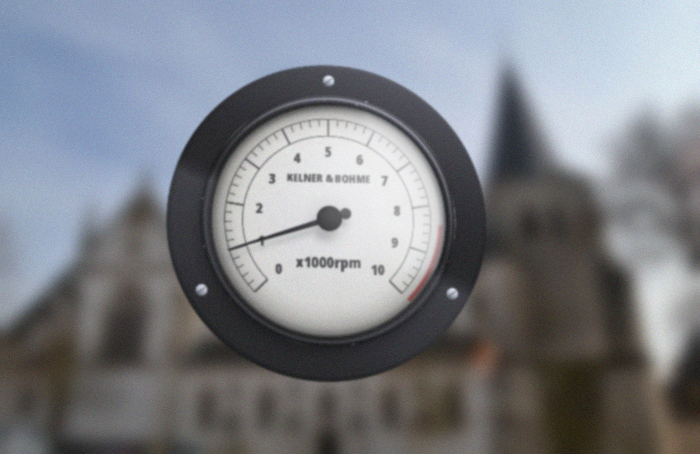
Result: 1000 (rpm)
